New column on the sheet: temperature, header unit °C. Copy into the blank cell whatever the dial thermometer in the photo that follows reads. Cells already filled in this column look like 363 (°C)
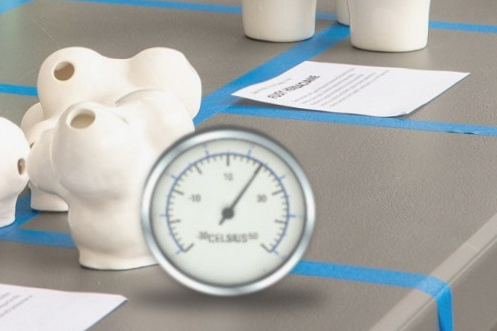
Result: 20 (°C)
